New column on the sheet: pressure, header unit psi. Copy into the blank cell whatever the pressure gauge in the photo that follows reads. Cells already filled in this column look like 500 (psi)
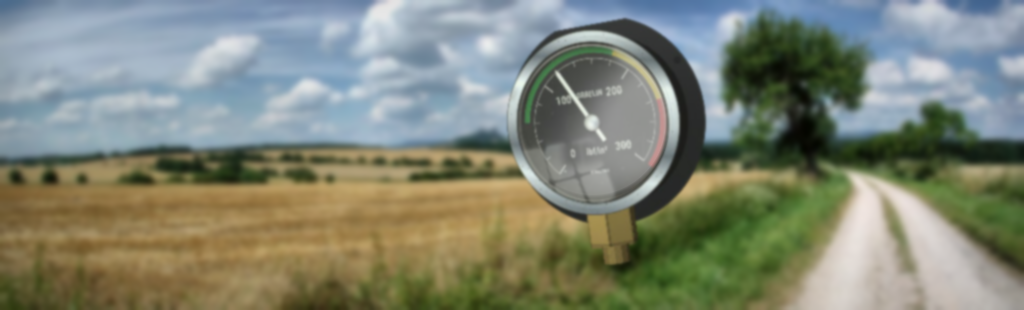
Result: 120 (psi)
